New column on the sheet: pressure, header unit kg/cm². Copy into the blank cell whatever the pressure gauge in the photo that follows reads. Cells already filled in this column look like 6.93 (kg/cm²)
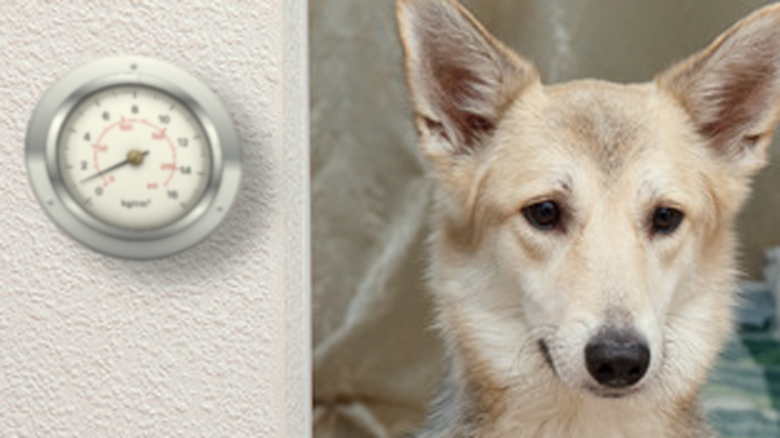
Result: 1 (kg/cm²)
